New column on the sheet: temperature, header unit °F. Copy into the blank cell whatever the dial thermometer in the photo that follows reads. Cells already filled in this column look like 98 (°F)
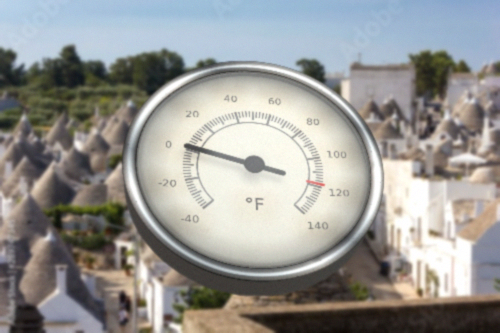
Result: 0 (°F)
